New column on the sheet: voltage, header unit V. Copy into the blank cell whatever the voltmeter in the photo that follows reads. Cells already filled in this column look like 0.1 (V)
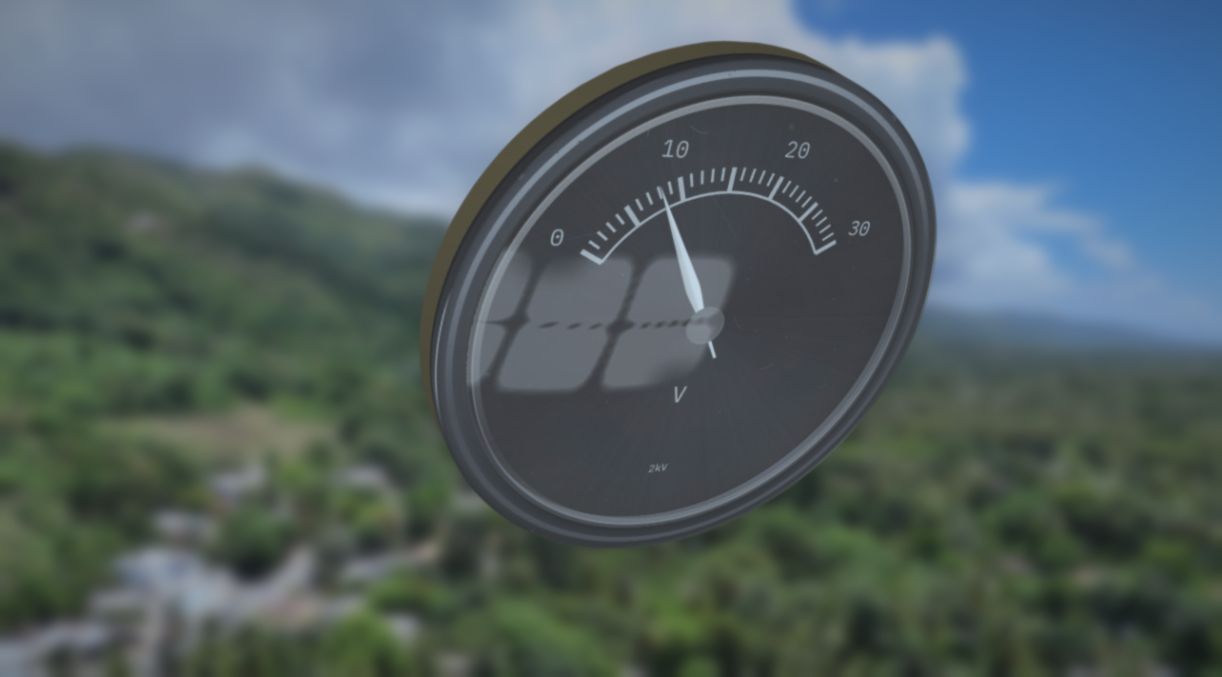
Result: 8 (V)
